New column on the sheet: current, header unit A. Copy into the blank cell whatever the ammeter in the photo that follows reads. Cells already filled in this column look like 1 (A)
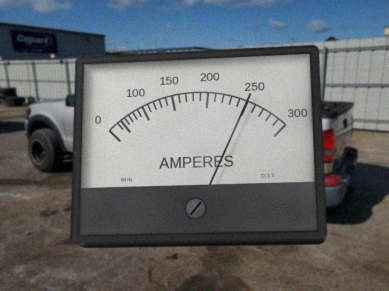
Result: 250 (A)
